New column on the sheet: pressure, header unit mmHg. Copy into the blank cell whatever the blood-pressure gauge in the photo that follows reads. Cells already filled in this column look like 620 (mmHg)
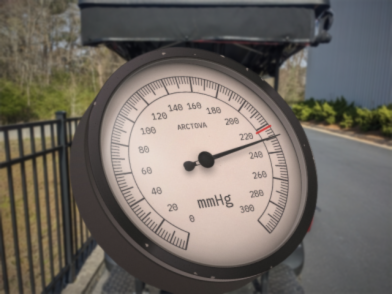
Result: 230 (mmHg)
